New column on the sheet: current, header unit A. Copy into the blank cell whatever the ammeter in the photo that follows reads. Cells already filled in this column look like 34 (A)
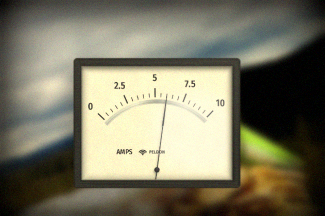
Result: 6 (A)
